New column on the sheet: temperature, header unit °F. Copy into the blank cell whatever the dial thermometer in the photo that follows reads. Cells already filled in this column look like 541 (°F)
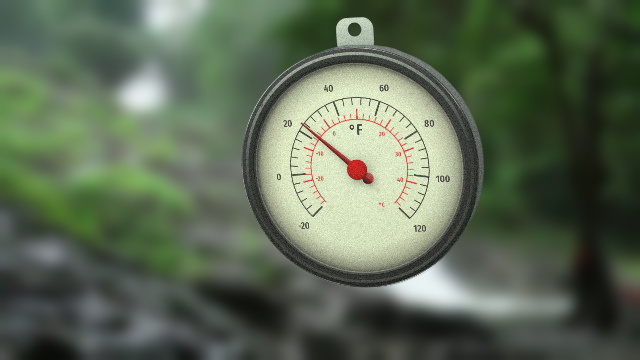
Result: 24 (°F)
